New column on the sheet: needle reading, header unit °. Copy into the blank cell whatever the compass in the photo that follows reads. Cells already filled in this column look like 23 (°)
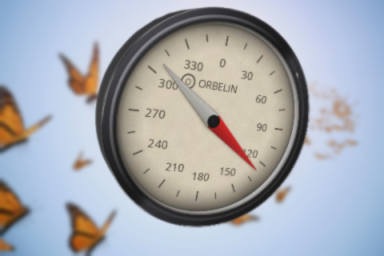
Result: 127.5 (°)
